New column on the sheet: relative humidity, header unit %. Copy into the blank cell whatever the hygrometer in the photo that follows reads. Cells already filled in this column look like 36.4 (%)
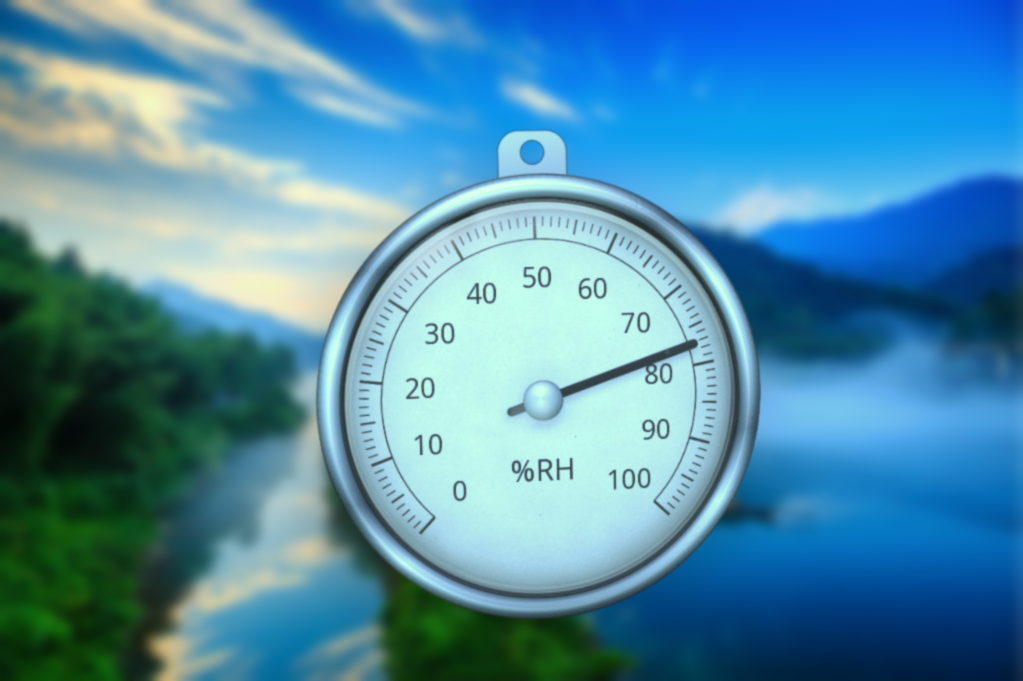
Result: 77 (%)
